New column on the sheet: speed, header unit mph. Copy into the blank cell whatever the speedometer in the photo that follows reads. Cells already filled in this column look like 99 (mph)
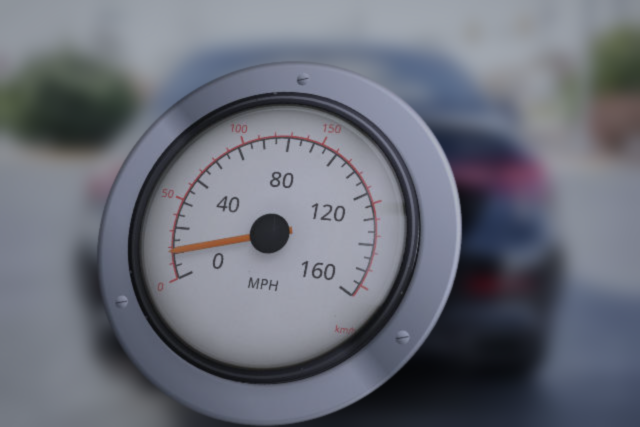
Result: 10 (mph)
